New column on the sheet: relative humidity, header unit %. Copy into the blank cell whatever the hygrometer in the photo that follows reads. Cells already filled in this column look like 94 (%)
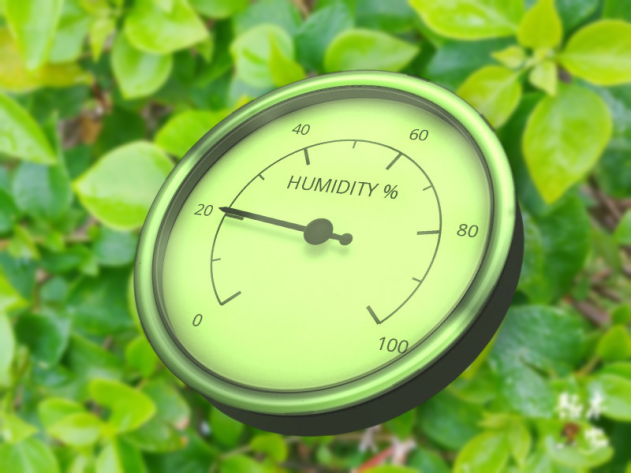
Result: 20 (%)
